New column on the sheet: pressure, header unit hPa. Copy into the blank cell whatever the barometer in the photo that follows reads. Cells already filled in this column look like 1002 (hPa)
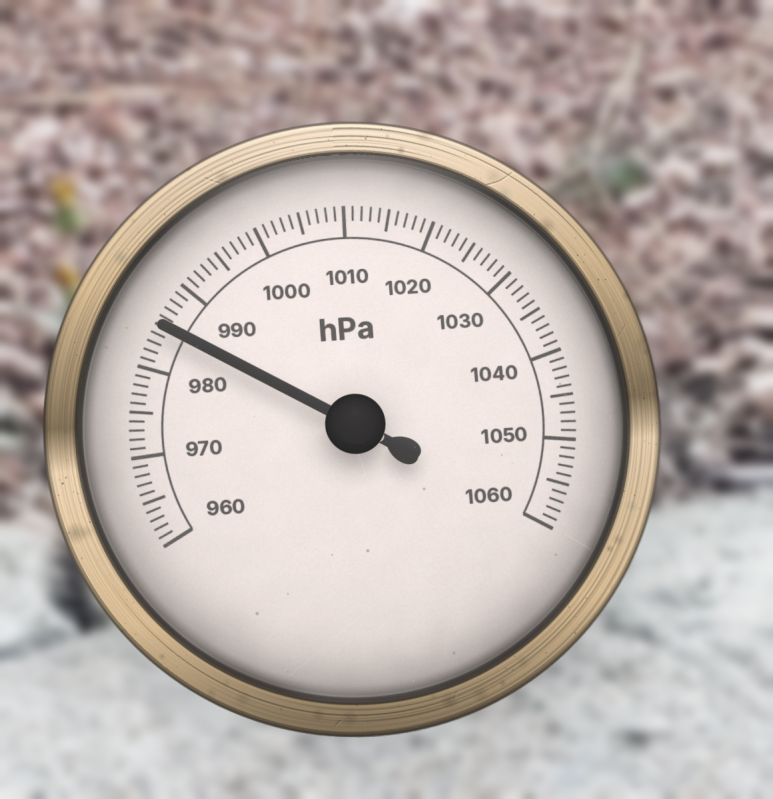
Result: 985 (hPa)
